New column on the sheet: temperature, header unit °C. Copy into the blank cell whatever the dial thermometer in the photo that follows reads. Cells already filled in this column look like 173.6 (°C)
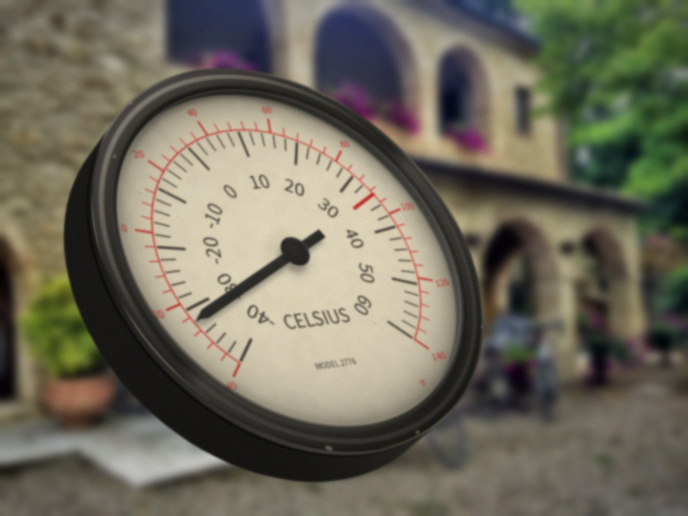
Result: -32 (°C)
